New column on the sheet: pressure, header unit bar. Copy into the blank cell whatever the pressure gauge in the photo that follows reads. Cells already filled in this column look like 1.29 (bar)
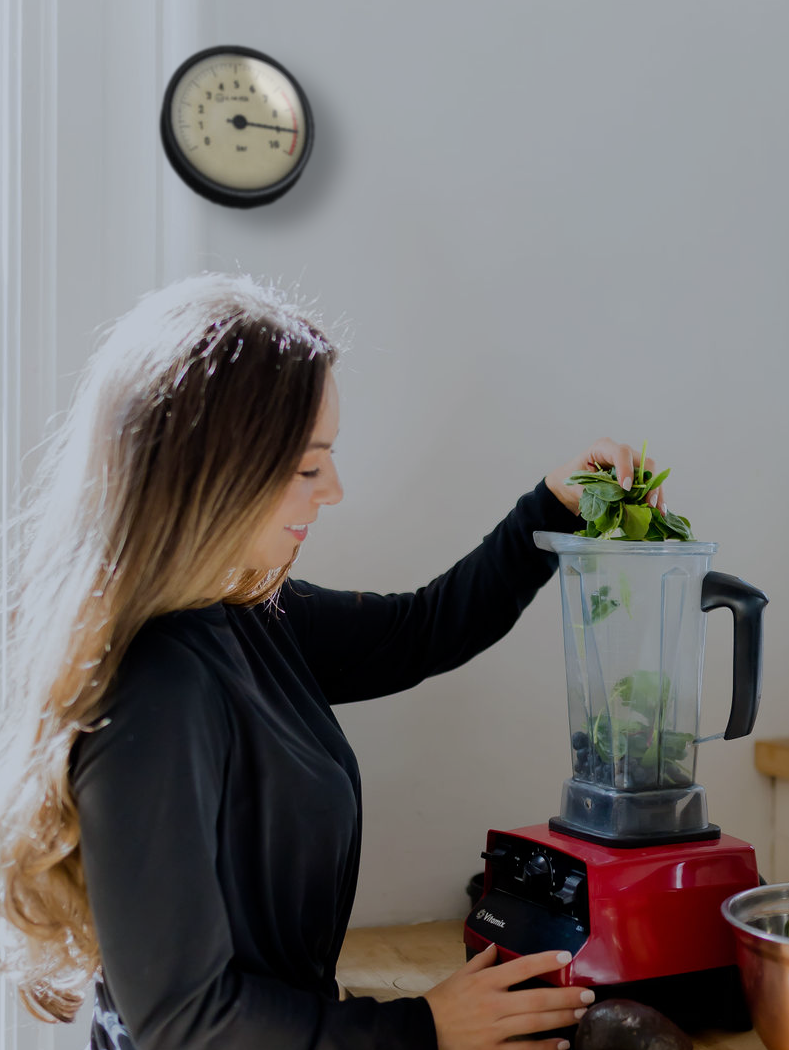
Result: 9 (bar)
